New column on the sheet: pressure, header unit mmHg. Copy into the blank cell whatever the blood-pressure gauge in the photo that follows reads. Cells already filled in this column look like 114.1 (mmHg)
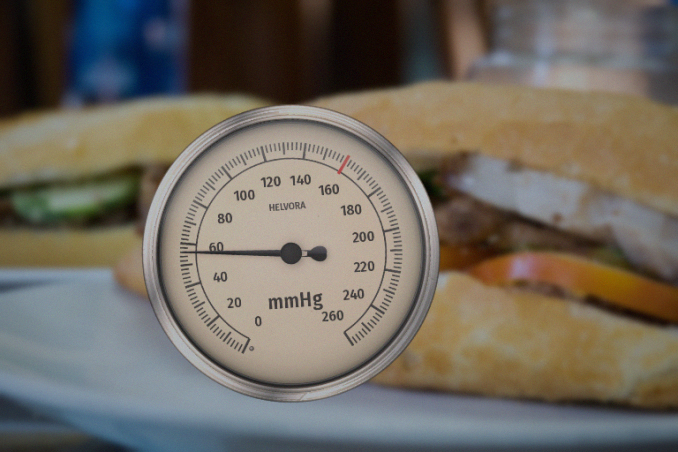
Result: 56 (mmHg)
